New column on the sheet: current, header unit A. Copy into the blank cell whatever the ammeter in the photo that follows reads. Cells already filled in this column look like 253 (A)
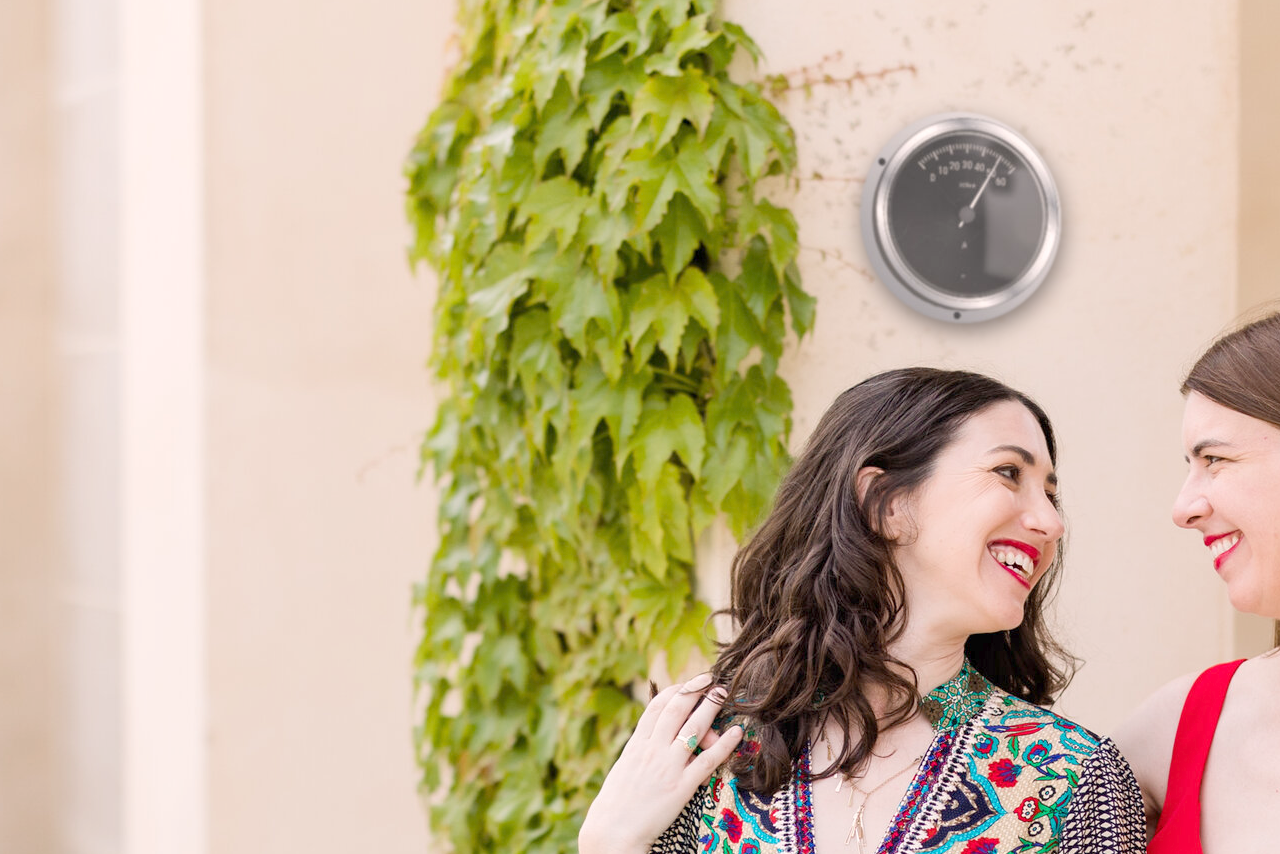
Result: 50 (A)
